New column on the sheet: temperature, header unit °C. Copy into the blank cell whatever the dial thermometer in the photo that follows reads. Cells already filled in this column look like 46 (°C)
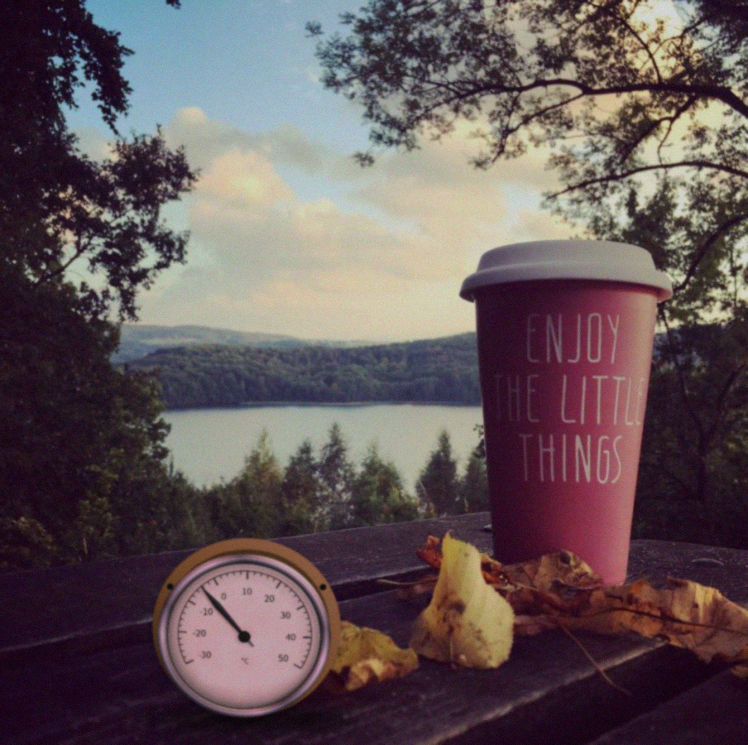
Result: -4 (°C)
